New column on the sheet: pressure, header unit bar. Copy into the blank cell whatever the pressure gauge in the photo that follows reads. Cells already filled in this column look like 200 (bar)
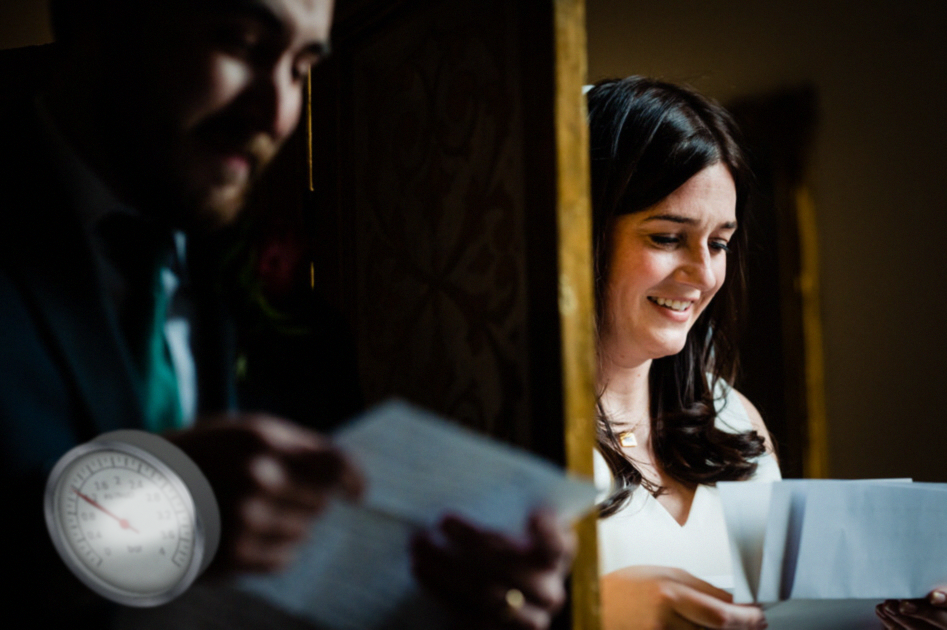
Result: 1.2 (bar)
